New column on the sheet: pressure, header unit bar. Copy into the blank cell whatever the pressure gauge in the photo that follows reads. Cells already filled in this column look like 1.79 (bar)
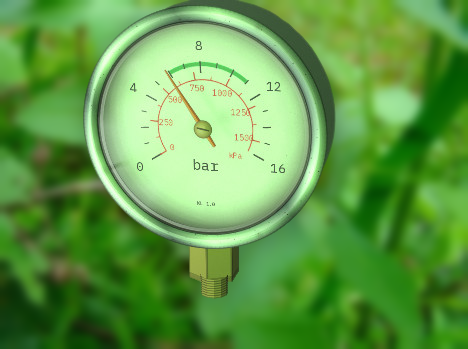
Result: 6 (bar)
